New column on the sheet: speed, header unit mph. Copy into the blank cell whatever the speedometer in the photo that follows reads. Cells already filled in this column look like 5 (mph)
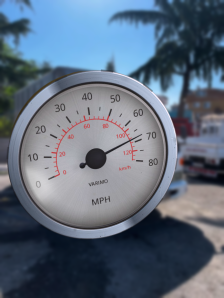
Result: 67.5 (mph)
